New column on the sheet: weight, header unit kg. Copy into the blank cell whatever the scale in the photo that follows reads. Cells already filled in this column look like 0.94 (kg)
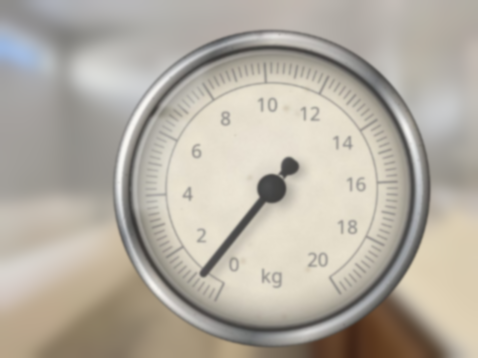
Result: 0.8 (kg)
